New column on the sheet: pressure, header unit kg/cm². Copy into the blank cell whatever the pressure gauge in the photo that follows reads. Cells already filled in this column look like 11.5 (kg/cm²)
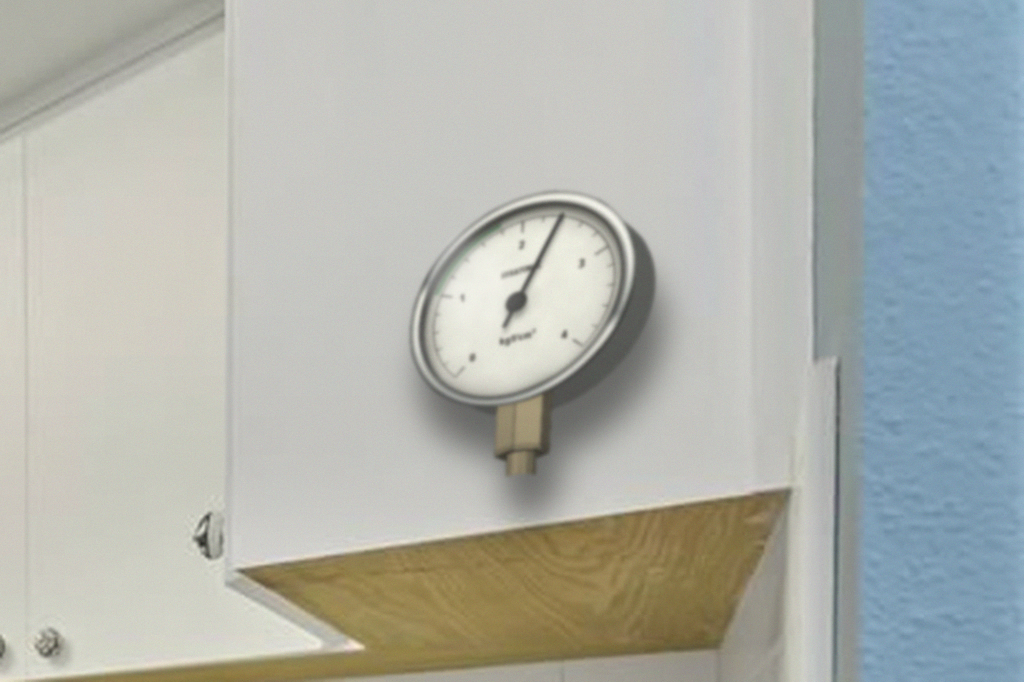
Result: 2.4 (kg/cm²)
